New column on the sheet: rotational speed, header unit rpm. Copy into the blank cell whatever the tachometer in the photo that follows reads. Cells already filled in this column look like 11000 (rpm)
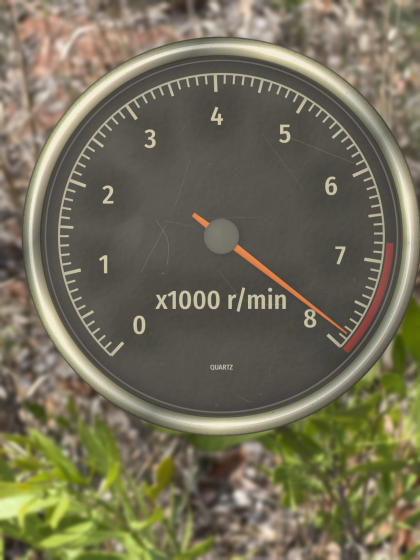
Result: 7850 (rpm)
